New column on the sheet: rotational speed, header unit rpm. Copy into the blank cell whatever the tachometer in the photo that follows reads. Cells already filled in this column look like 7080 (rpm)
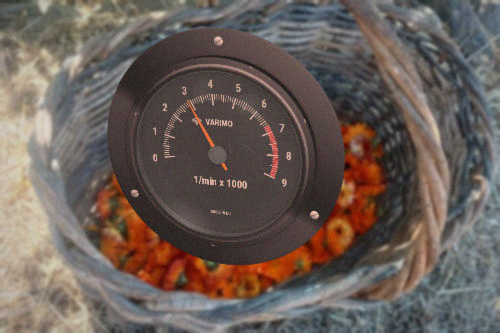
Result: 3000 (rpm)
